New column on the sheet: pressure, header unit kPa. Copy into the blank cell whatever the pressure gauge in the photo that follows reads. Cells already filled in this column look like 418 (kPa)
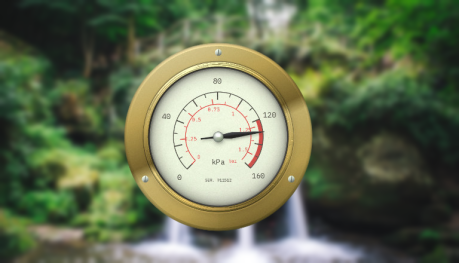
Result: 130 (kPa)
